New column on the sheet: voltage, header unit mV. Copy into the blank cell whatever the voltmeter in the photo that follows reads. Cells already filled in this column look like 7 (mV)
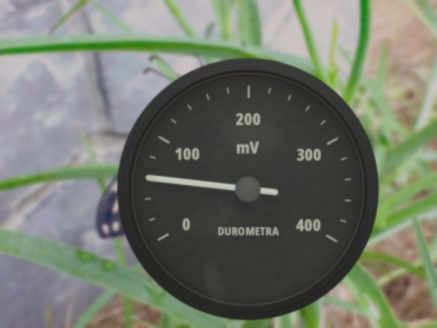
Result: 60 (mV)
